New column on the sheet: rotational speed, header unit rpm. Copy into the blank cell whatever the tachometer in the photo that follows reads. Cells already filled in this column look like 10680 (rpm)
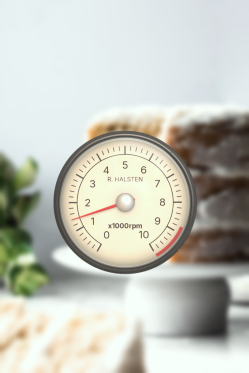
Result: 1400 (rpm)
